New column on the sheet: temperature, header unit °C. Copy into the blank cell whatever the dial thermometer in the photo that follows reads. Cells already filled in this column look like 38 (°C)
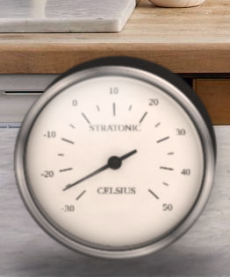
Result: -25 (°C)
